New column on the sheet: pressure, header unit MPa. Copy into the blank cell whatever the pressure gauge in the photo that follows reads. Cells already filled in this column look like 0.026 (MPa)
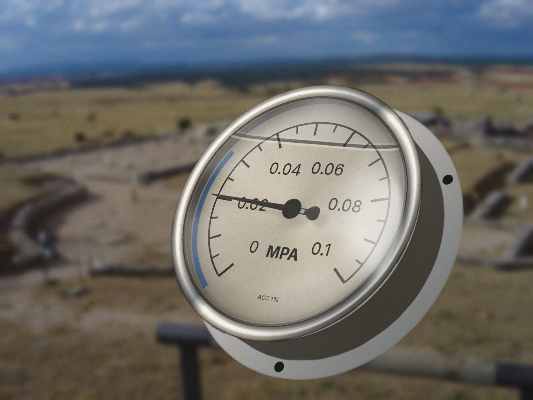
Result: 0.02 (MPa)
